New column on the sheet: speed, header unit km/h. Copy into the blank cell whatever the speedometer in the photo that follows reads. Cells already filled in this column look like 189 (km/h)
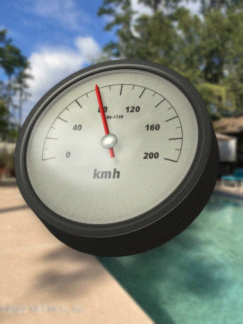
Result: 80 (km/h)
